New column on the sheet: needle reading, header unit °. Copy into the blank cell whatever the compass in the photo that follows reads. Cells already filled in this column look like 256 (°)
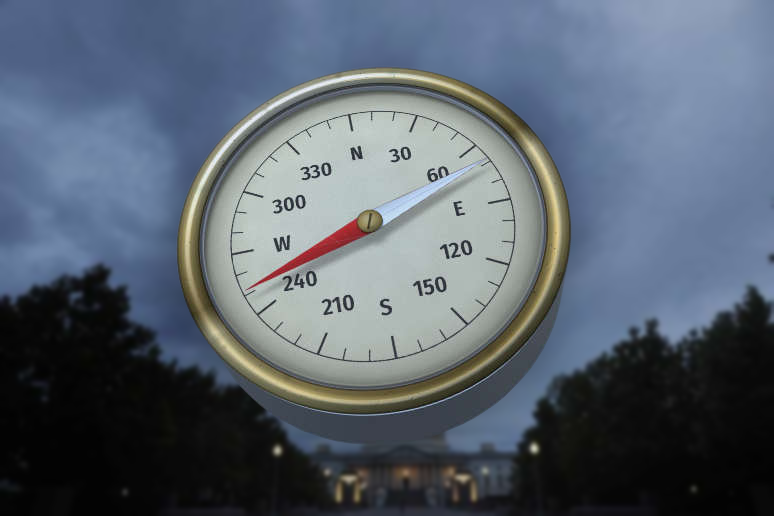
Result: 250 (°)
